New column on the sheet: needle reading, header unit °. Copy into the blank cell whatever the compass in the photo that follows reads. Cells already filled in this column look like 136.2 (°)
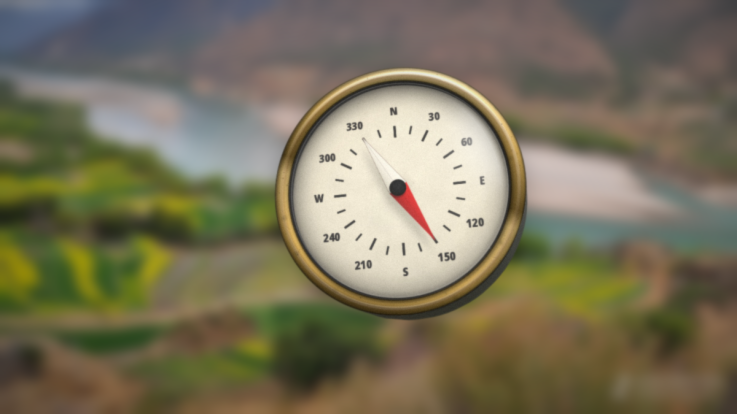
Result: 150 (°)
